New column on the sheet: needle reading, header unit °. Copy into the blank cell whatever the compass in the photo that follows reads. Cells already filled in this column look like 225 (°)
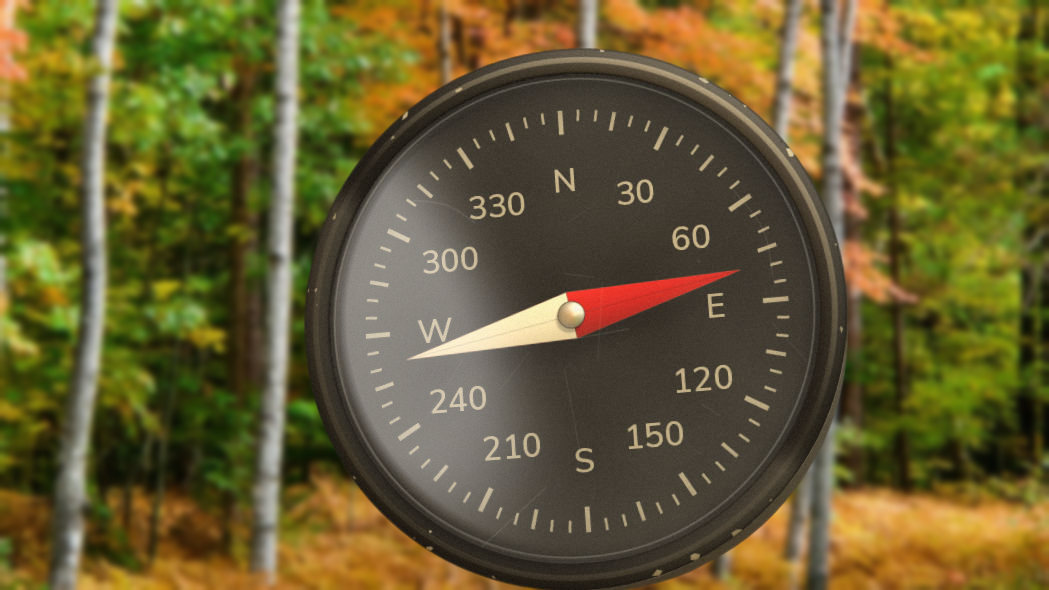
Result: 80 (°)
